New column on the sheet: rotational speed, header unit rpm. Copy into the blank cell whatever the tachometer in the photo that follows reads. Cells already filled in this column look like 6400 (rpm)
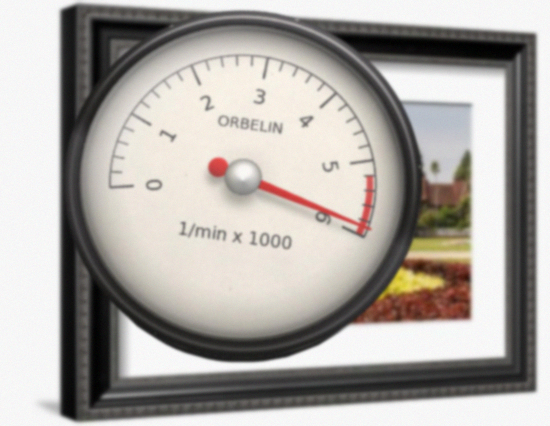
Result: 5900 (rpm)
